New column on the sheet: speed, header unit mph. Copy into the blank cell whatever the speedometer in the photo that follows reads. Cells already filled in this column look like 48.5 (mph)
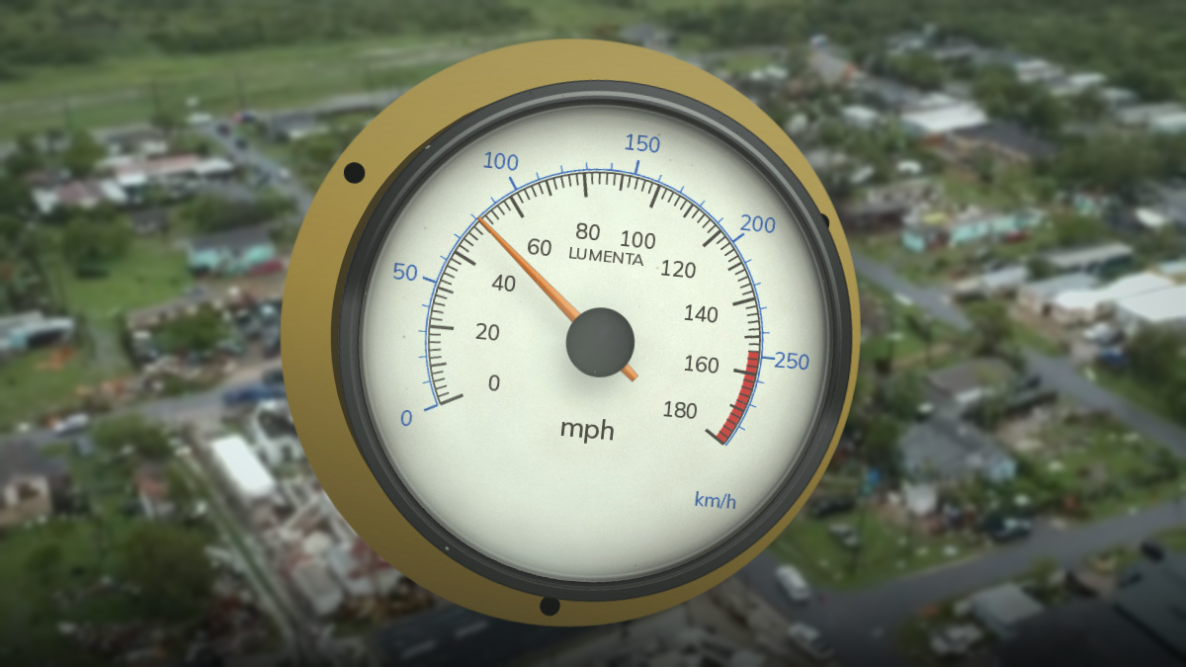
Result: 50 (mph)
